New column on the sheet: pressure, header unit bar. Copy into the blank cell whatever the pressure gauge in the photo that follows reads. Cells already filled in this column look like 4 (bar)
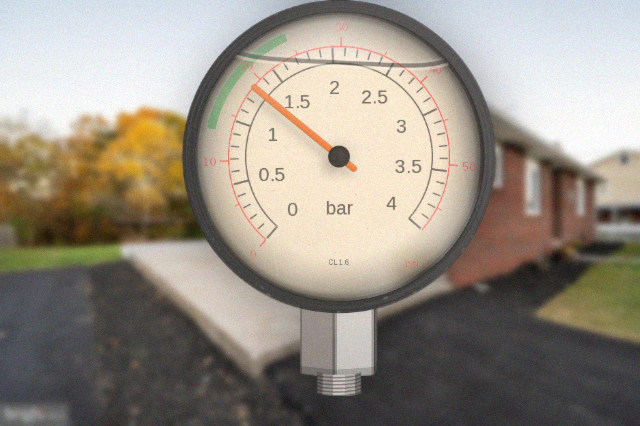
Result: 1.3 (bar)
